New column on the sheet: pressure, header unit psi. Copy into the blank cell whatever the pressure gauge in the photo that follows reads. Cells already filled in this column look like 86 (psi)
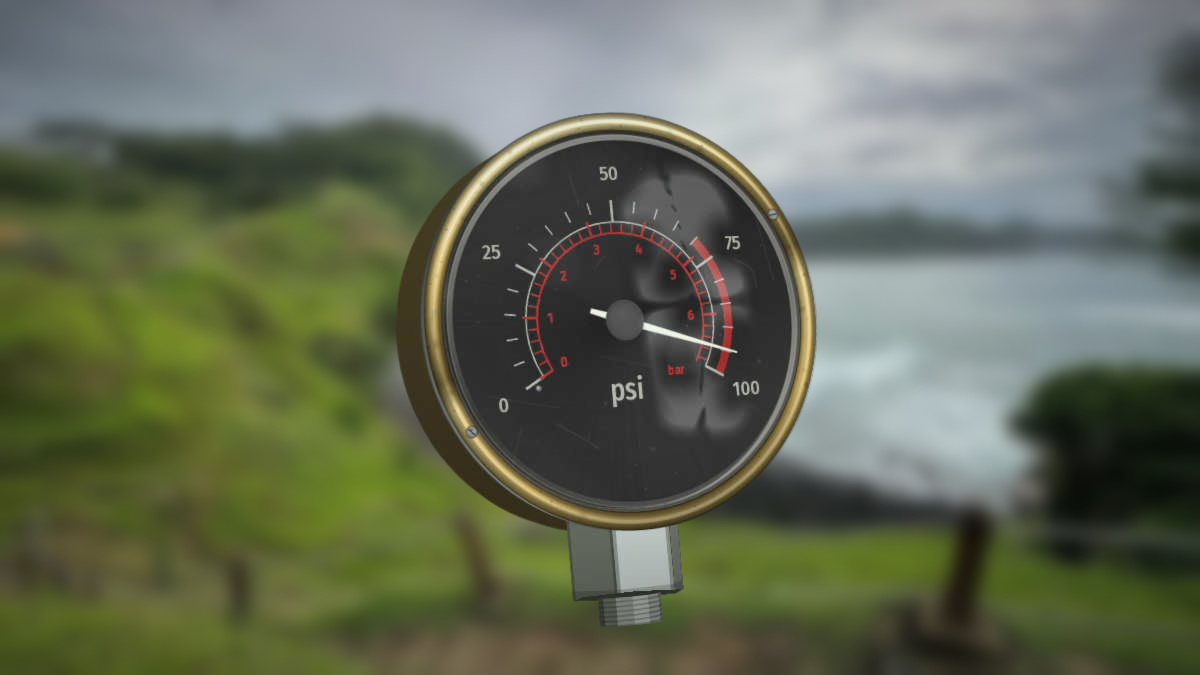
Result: 95 (psi)
